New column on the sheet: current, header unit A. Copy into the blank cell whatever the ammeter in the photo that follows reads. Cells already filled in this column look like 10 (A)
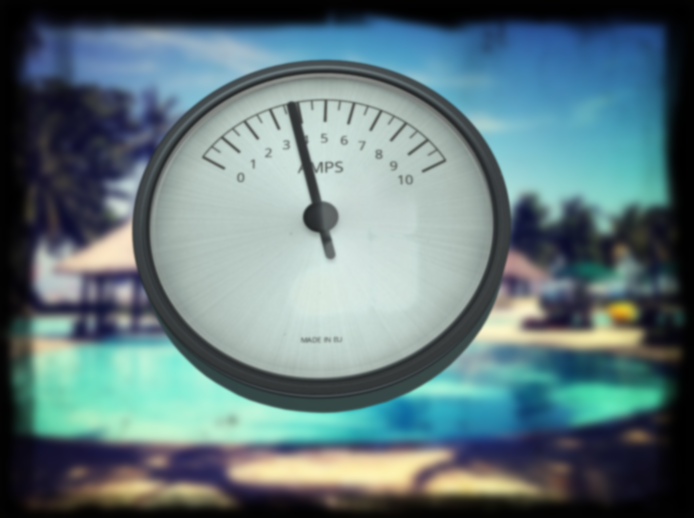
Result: 3.75 (A)
